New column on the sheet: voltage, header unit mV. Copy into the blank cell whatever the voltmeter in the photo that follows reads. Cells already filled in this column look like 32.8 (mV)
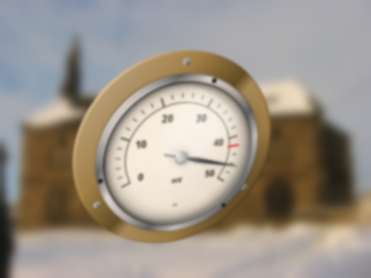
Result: 46 (mV)
